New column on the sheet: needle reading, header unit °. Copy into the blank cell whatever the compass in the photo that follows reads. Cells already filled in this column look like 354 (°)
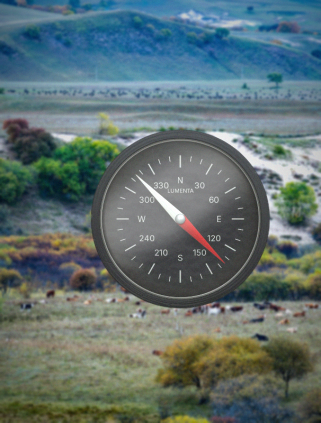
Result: 135 (°)
